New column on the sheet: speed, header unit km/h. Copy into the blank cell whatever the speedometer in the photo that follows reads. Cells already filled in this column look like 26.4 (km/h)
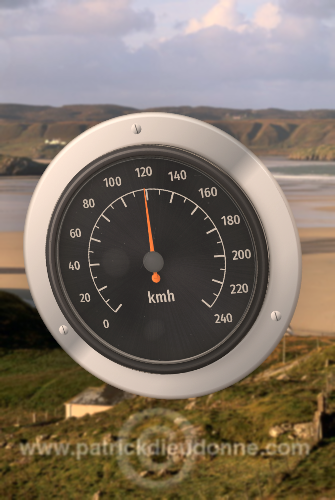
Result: 120 (km/h)
